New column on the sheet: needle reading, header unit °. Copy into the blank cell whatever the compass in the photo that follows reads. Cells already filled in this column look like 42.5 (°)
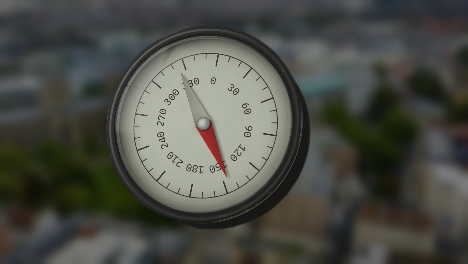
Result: 145 (°)
